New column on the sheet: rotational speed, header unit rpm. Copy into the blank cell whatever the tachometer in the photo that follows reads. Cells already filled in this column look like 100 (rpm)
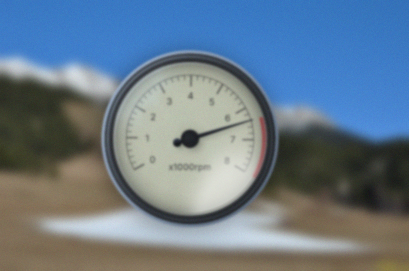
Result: 6400 (rpm)
